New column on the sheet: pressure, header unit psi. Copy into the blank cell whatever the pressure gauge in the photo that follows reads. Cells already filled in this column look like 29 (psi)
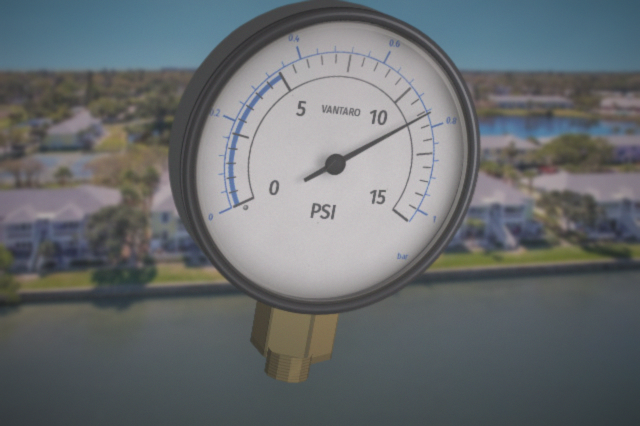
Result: 11 (psi)
